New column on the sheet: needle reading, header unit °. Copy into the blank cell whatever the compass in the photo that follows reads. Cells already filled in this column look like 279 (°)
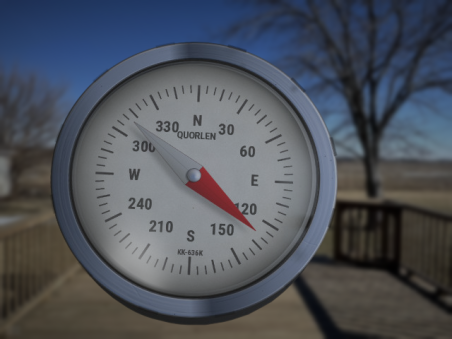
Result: 130 (°)
